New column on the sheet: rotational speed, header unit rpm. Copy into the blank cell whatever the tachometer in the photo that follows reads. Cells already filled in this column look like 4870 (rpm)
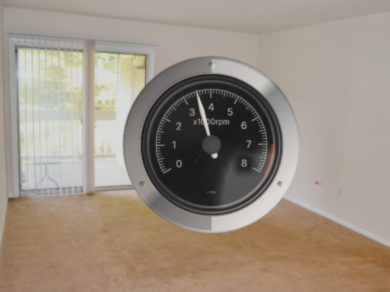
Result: 3500 (rpm)
